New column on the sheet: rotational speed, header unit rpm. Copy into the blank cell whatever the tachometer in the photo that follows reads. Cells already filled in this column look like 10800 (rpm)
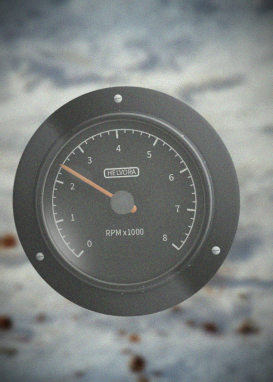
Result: 2400 (rpm)
